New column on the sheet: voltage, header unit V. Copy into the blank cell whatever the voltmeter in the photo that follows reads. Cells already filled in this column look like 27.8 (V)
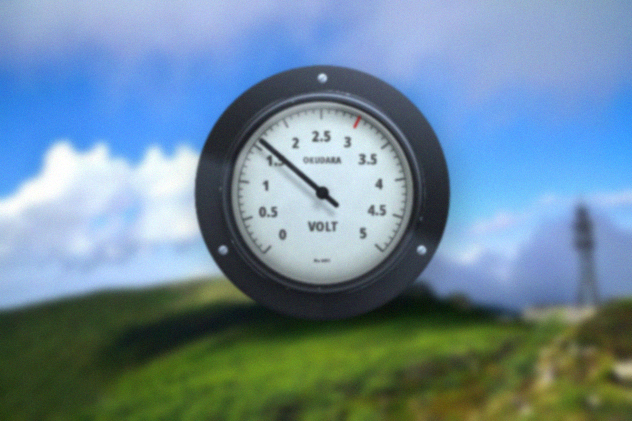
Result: 1.6 (V)
